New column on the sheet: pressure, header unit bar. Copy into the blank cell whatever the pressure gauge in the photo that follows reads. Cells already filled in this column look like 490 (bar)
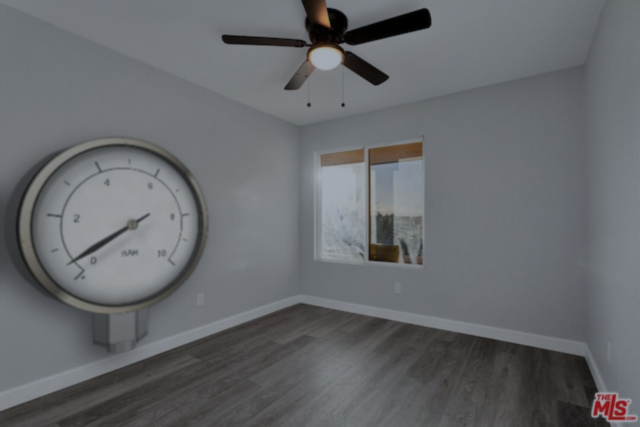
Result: 0.5 (bar)
